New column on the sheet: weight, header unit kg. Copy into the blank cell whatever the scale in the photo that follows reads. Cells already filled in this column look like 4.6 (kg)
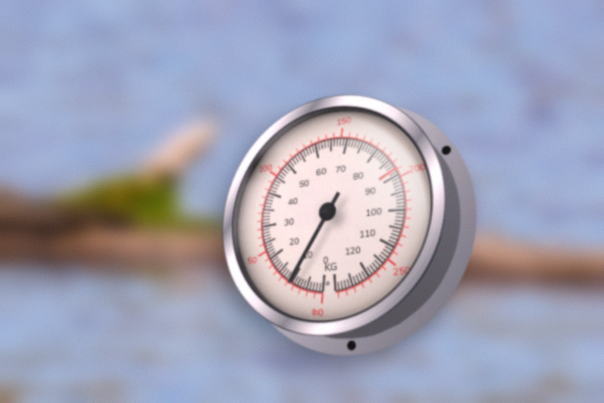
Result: 10 (kg)
